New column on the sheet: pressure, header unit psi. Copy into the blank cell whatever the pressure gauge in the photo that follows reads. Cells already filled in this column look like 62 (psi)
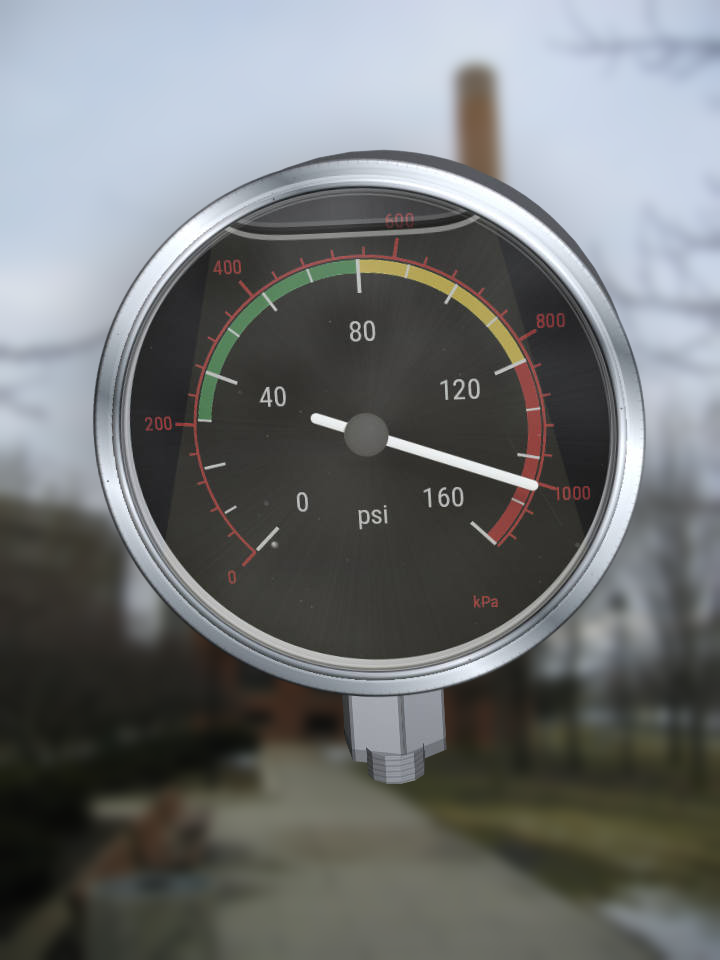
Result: 145 (psi)
